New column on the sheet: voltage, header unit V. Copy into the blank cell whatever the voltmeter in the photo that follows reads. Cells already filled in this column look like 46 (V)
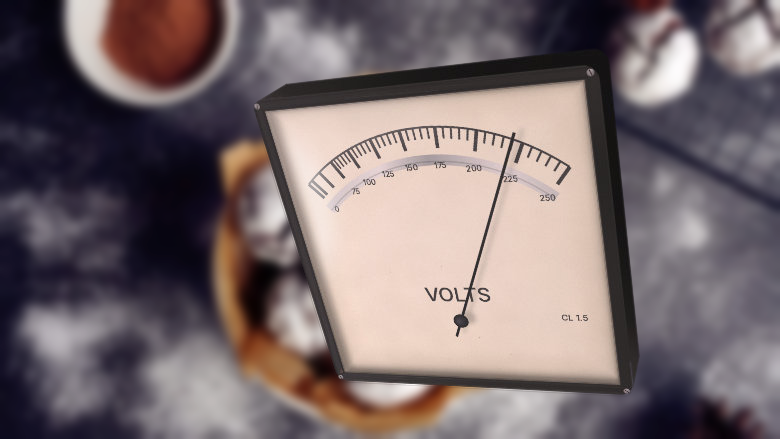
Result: 220 (V)
